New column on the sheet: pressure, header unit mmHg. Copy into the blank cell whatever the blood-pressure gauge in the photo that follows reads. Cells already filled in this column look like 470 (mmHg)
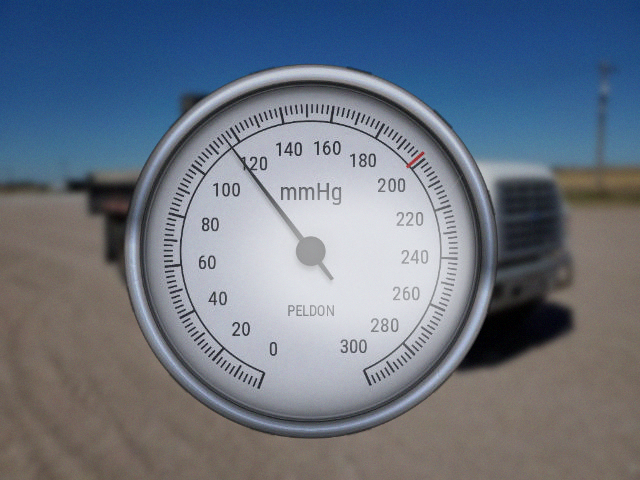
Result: 116 (mmHg)
